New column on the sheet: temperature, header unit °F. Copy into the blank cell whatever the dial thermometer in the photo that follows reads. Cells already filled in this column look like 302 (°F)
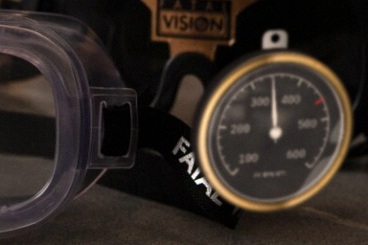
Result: 340 (°F)
